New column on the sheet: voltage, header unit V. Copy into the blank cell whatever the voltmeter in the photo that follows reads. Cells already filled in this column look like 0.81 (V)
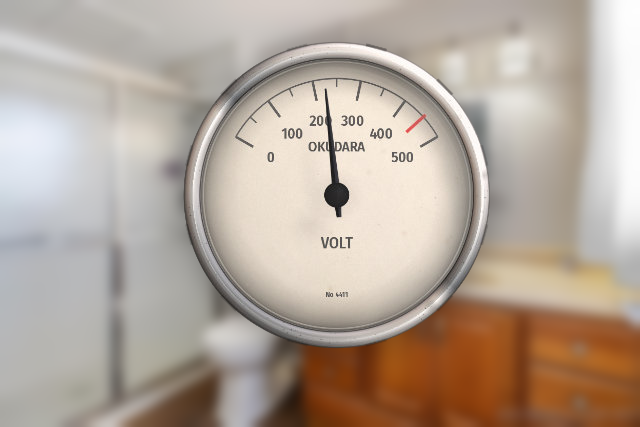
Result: 225 (V)
